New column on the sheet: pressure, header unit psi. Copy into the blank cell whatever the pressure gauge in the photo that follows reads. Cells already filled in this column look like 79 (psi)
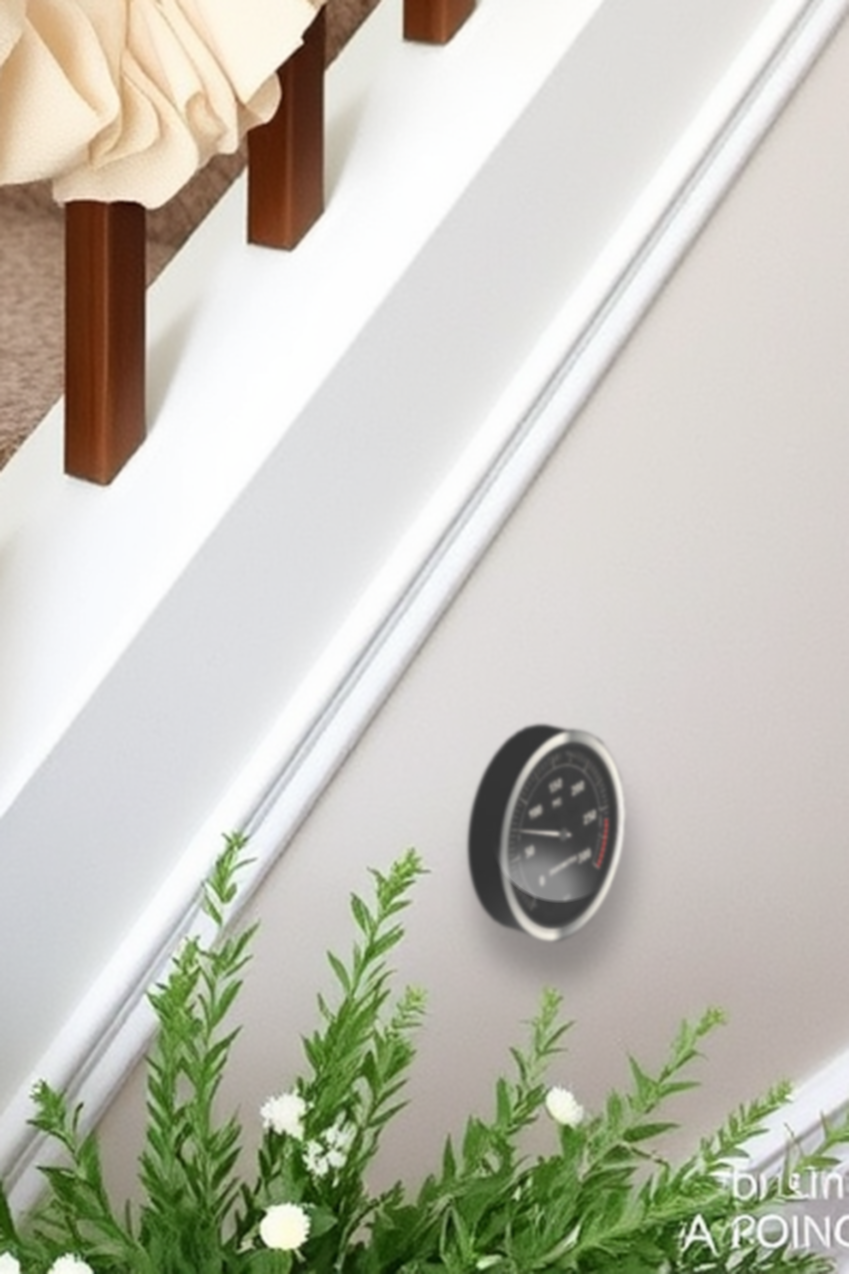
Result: 75 (psi)
